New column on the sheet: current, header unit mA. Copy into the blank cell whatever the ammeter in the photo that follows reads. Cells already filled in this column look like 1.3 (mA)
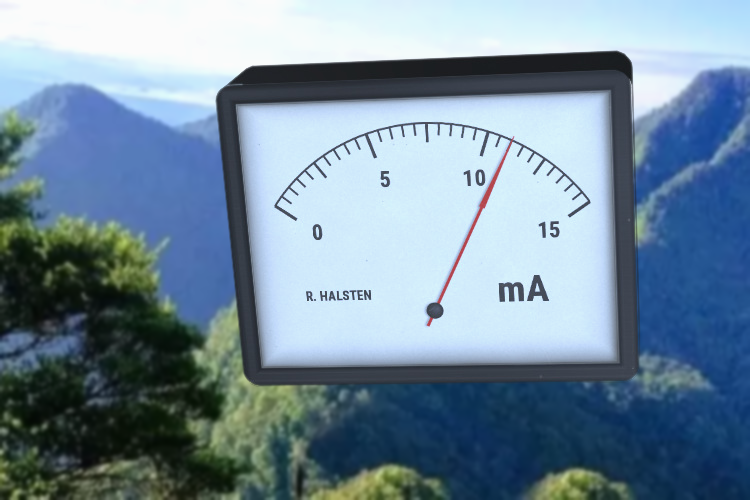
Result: 11 (mA)
